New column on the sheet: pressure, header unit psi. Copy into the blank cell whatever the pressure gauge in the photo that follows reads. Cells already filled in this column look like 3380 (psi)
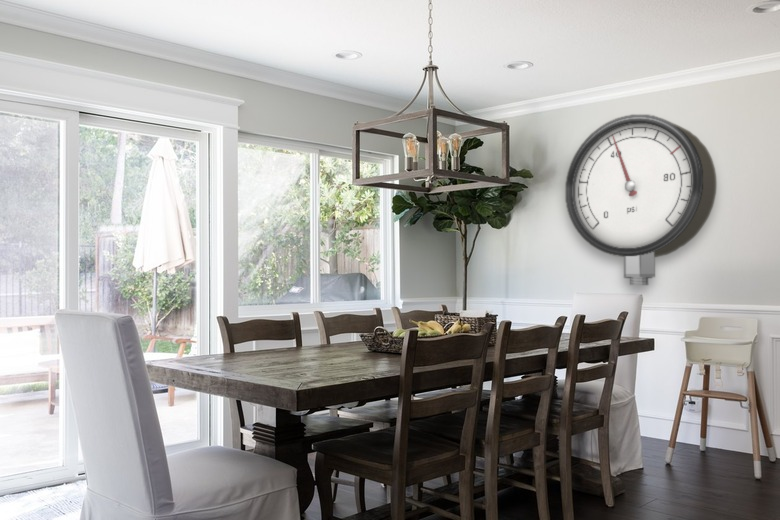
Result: 42.5 (psi)
